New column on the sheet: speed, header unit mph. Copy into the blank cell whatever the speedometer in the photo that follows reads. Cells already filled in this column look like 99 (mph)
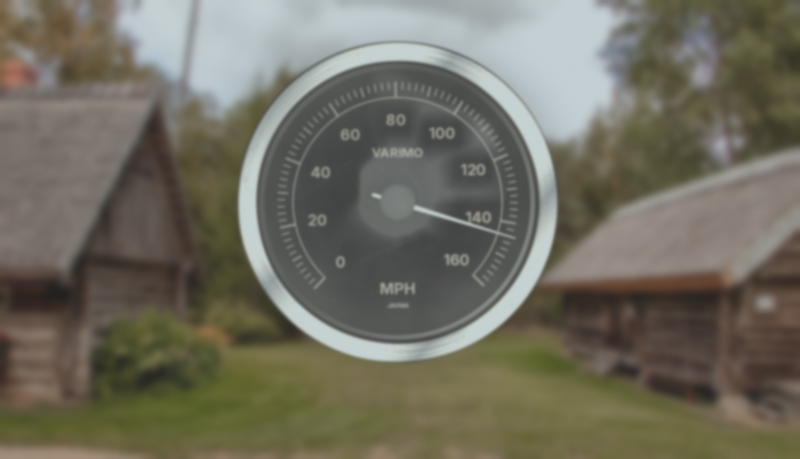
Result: 144 (mph)
